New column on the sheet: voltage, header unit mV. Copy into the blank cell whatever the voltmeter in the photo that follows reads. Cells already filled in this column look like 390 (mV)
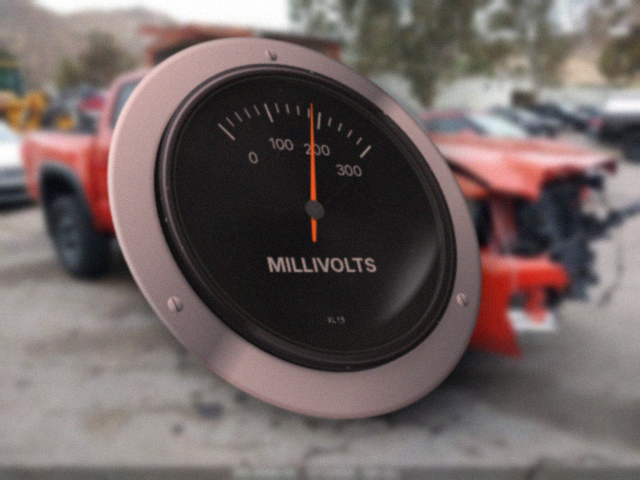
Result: 180 (mV)
